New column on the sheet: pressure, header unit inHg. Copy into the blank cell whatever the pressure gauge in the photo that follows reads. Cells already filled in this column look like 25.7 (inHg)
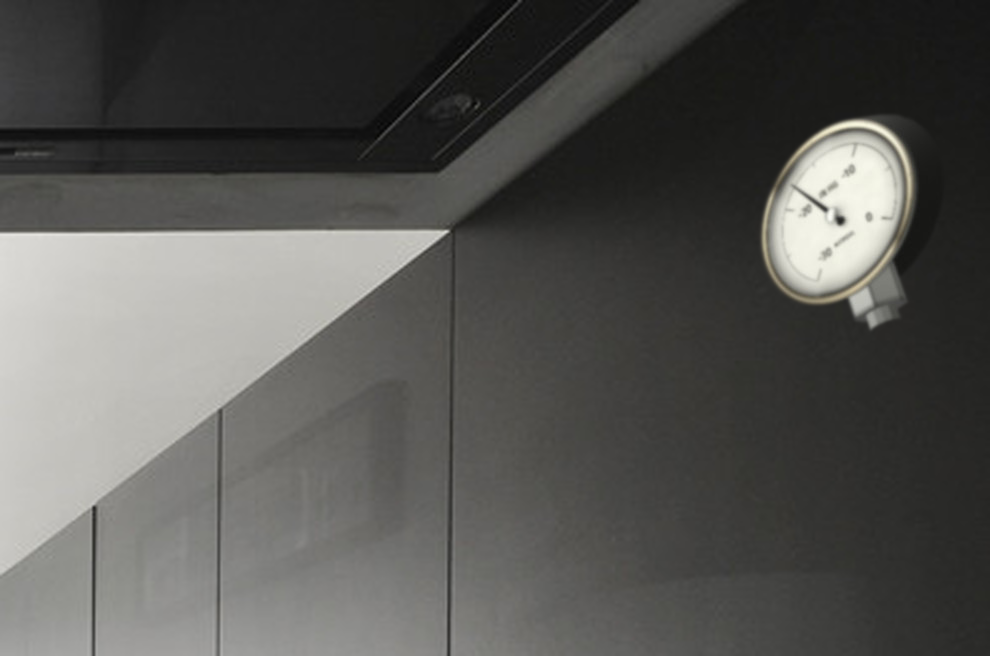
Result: -17.5 (inHg)
